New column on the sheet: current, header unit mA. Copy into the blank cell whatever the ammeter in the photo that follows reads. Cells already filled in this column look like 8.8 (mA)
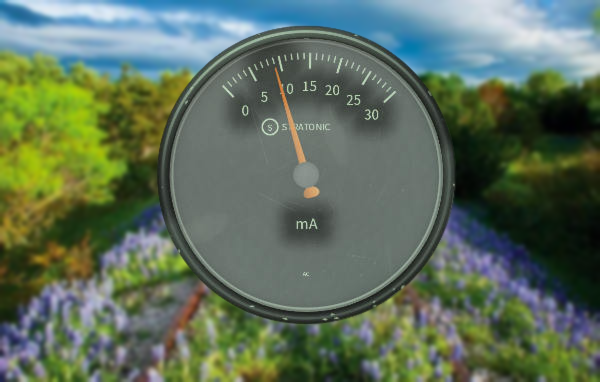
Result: 9 (mA)
